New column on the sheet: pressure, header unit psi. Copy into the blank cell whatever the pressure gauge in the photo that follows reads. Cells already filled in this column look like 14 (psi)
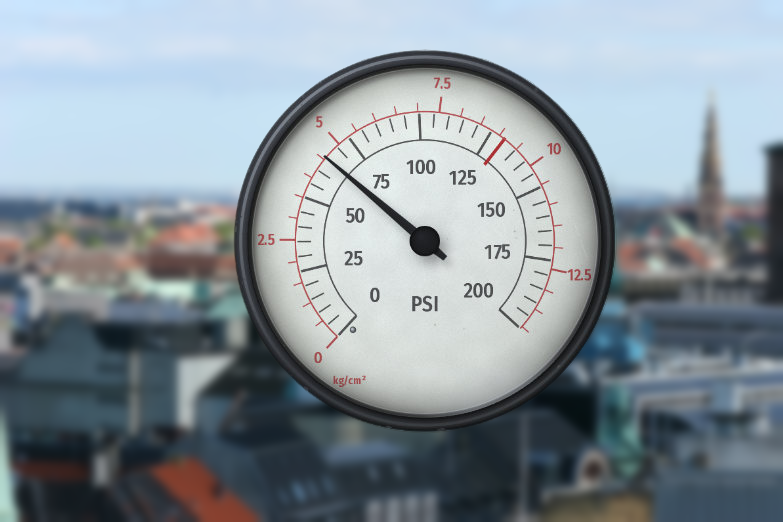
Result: 65 (psi)
